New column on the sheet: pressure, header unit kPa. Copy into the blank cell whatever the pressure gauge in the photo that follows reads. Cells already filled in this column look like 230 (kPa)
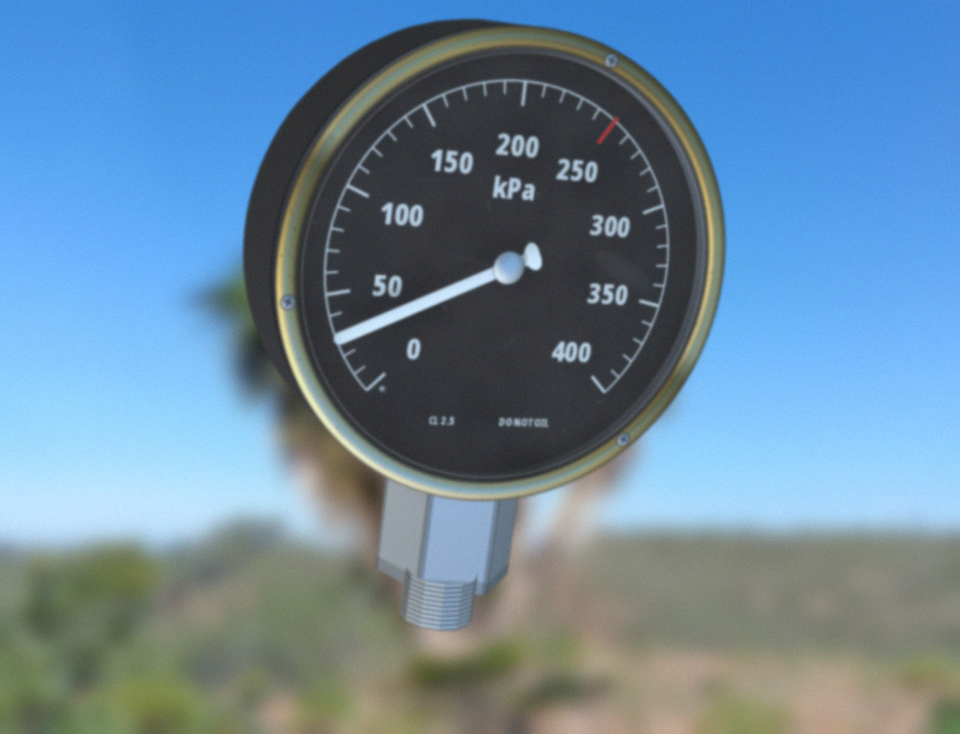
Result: 30 (kPa)
